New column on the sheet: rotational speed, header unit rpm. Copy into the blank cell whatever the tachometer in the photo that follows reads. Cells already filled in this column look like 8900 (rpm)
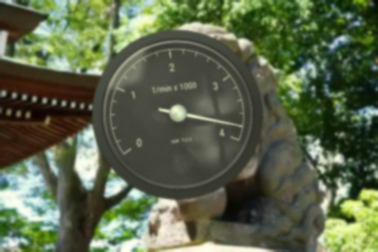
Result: 3800 (rpm)
